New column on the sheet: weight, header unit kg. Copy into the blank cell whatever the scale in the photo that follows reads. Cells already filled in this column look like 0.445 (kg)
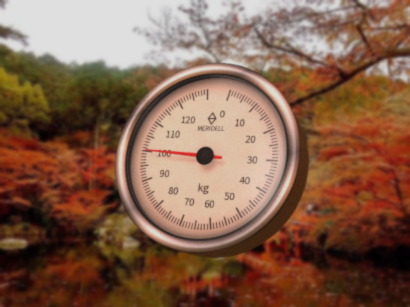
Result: 100 (kg)
